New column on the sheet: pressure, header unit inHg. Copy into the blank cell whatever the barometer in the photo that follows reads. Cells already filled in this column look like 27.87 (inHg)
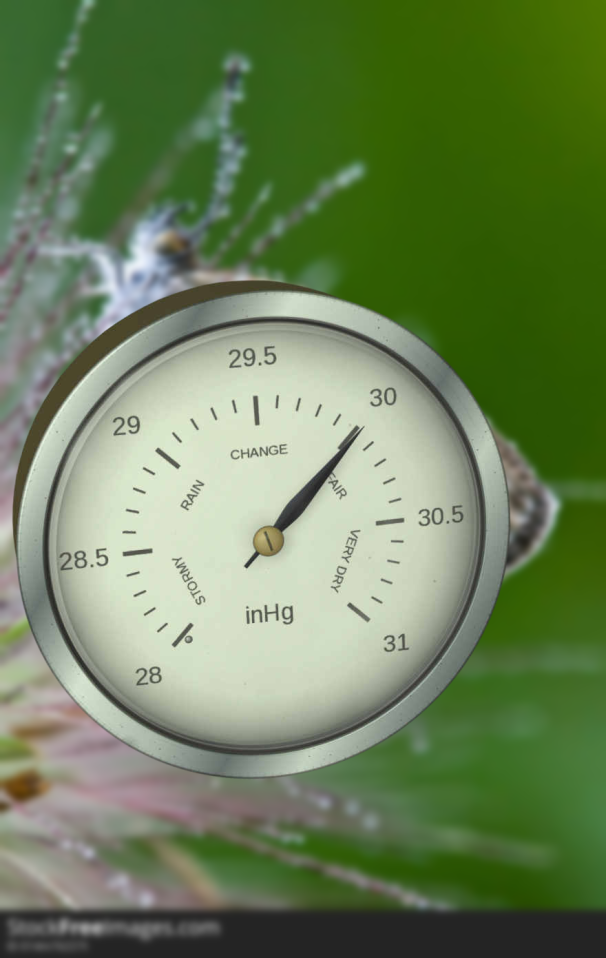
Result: 30 (inHg)
